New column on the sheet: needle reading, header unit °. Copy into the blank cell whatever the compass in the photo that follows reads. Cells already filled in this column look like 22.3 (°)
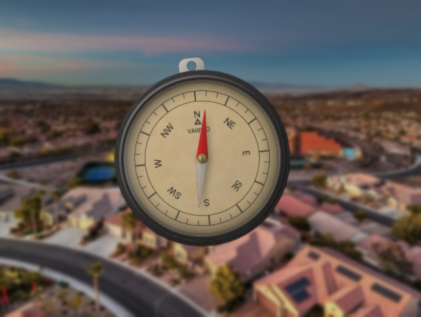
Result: 10 (°)
